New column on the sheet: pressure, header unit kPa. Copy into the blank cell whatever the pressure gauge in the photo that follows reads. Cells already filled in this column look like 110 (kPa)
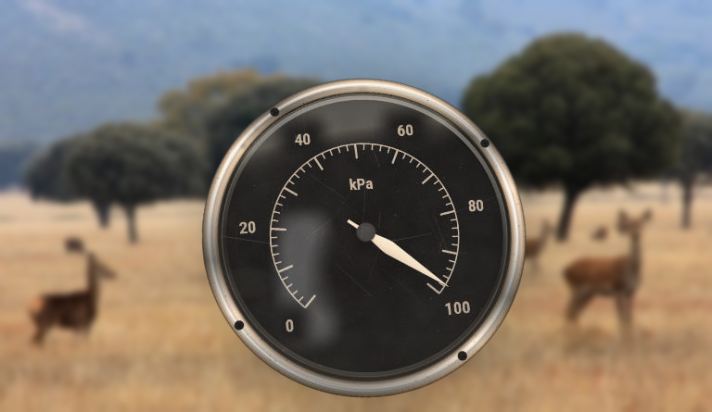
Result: 98 (kPa)
